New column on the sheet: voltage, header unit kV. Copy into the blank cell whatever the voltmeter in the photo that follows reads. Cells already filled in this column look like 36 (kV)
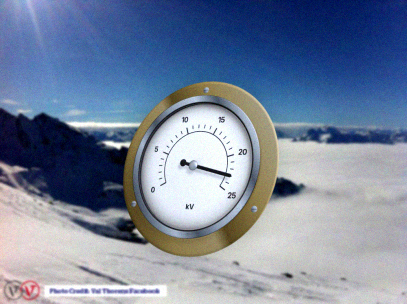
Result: 23 (kV)
